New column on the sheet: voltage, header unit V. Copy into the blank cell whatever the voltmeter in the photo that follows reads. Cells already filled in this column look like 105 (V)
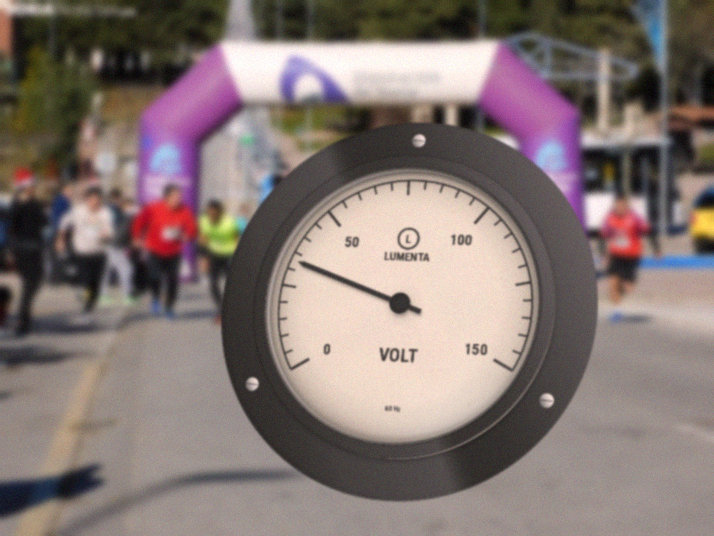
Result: 32.5 (V)
